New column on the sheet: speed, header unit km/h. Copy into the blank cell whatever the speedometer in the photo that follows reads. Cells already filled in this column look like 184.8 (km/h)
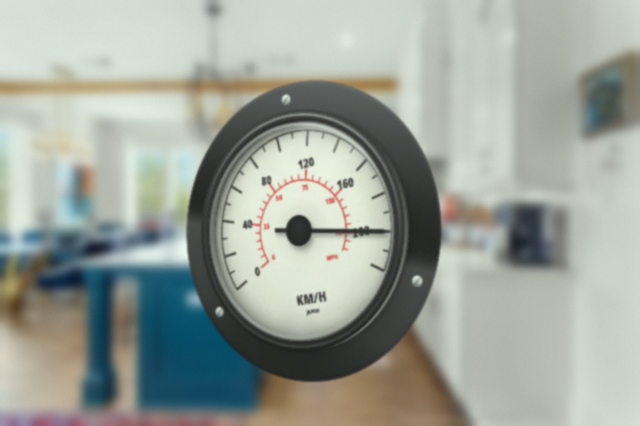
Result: 200 (km/h)
